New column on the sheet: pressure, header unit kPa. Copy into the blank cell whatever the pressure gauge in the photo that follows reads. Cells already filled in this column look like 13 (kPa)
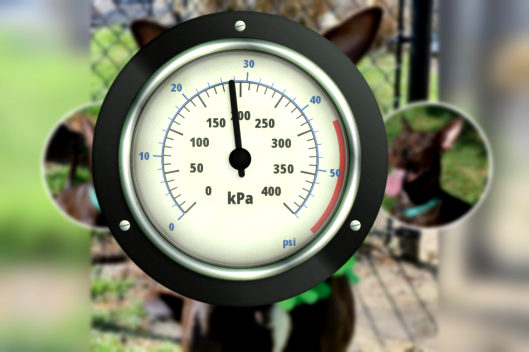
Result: 190 (kPa)
